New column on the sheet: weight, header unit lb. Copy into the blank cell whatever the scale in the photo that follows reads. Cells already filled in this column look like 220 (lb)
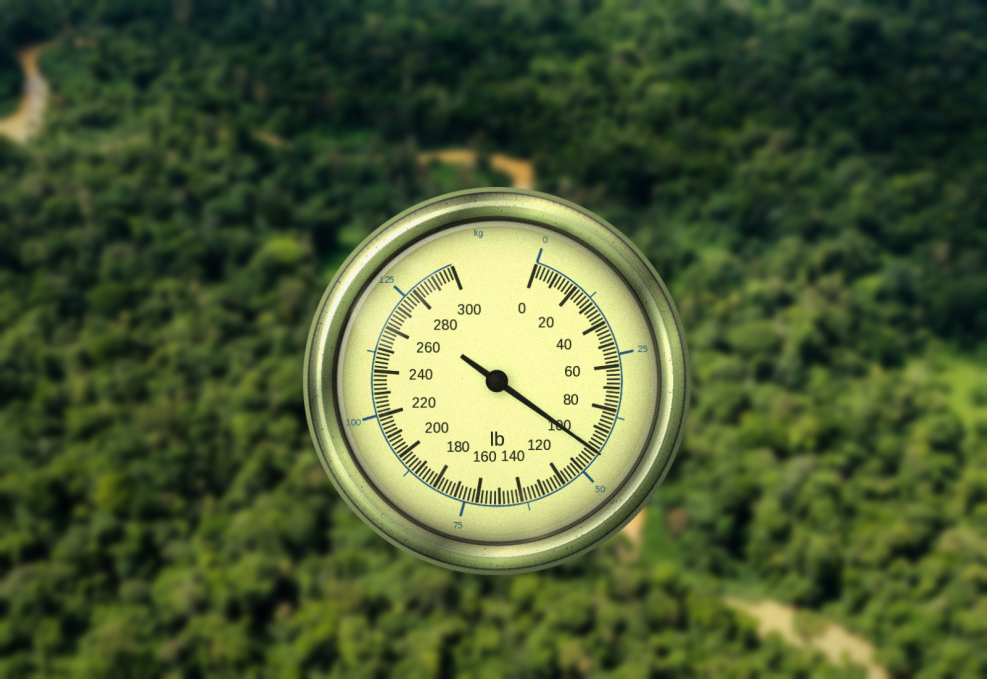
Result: 100 (lb)
